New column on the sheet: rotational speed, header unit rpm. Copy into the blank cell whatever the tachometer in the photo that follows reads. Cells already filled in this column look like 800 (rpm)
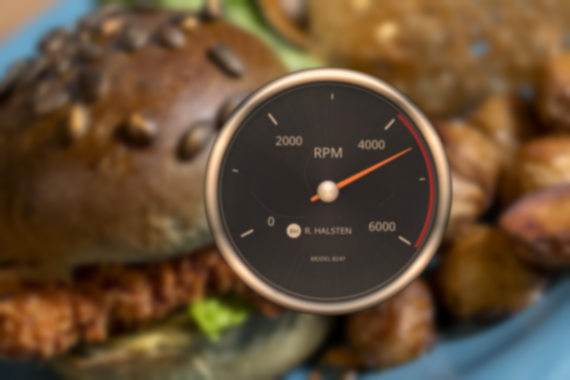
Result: 4500 (rpm)
